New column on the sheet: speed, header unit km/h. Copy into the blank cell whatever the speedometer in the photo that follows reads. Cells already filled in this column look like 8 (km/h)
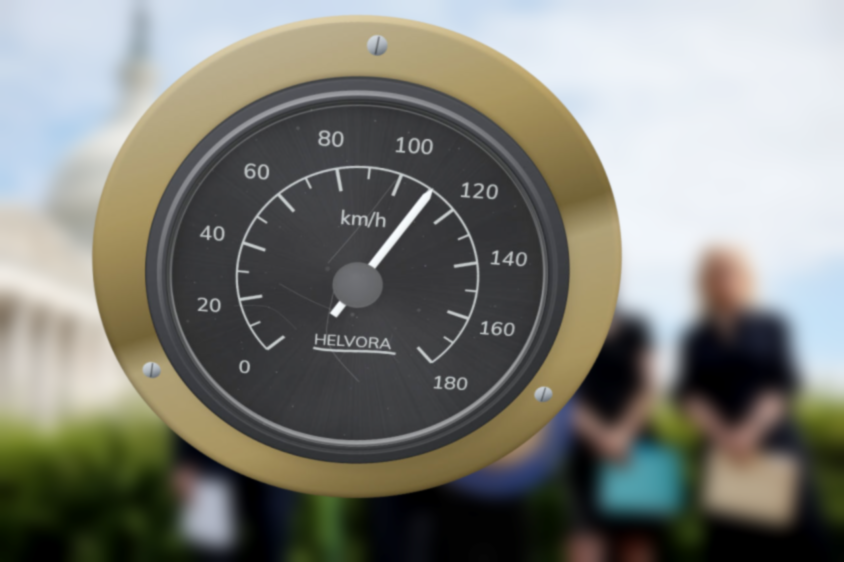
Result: 110 (km/h)
